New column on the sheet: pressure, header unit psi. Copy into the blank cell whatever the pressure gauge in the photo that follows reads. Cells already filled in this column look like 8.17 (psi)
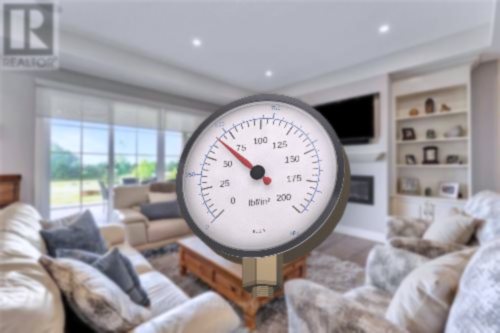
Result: 65 (psi)
